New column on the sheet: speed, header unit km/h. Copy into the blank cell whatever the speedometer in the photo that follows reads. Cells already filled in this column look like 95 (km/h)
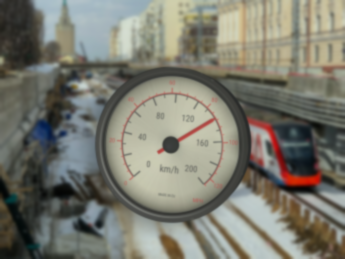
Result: 140 (km/h)
